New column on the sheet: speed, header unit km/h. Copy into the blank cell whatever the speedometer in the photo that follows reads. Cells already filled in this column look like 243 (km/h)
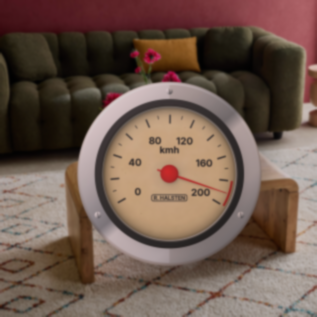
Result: 190 (km/h)
